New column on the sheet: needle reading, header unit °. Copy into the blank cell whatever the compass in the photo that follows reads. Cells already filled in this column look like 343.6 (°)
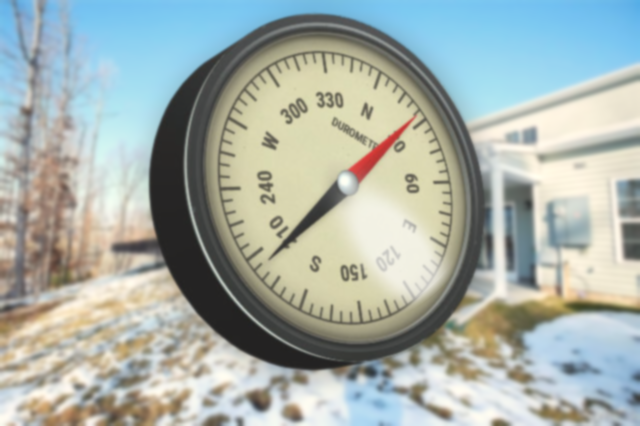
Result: 25 (°)
